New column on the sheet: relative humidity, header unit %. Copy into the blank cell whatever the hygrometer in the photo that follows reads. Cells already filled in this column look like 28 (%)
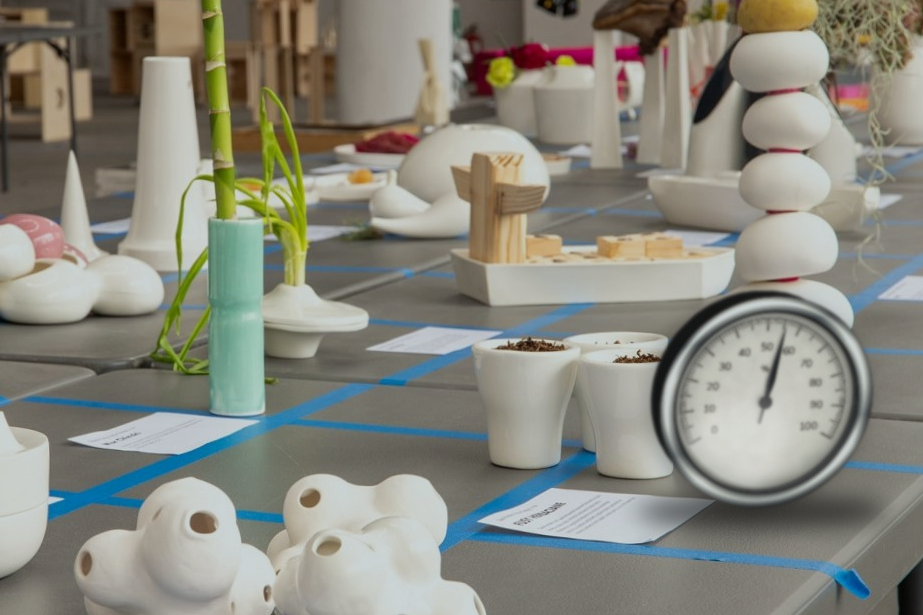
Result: 55 (%)
